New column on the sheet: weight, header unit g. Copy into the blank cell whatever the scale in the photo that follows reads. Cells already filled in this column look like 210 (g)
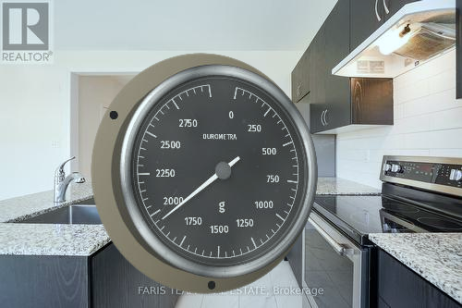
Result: 1950 (g)
